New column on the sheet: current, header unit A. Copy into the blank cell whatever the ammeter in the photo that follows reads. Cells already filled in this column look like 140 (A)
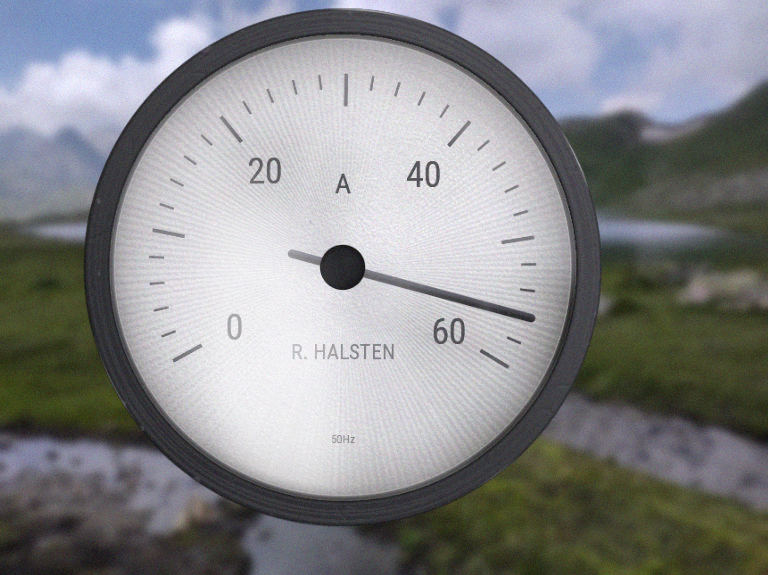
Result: 56 (A)
